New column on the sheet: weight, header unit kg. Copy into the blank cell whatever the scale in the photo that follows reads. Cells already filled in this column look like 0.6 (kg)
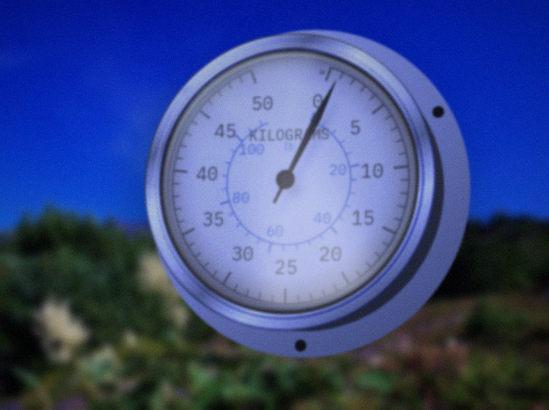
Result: 1 (kg)
